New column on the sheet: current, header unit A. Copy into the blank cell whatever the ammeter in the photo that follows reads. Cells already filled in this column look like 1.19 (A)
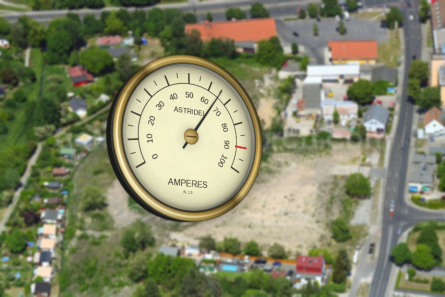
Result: 65 (A)
